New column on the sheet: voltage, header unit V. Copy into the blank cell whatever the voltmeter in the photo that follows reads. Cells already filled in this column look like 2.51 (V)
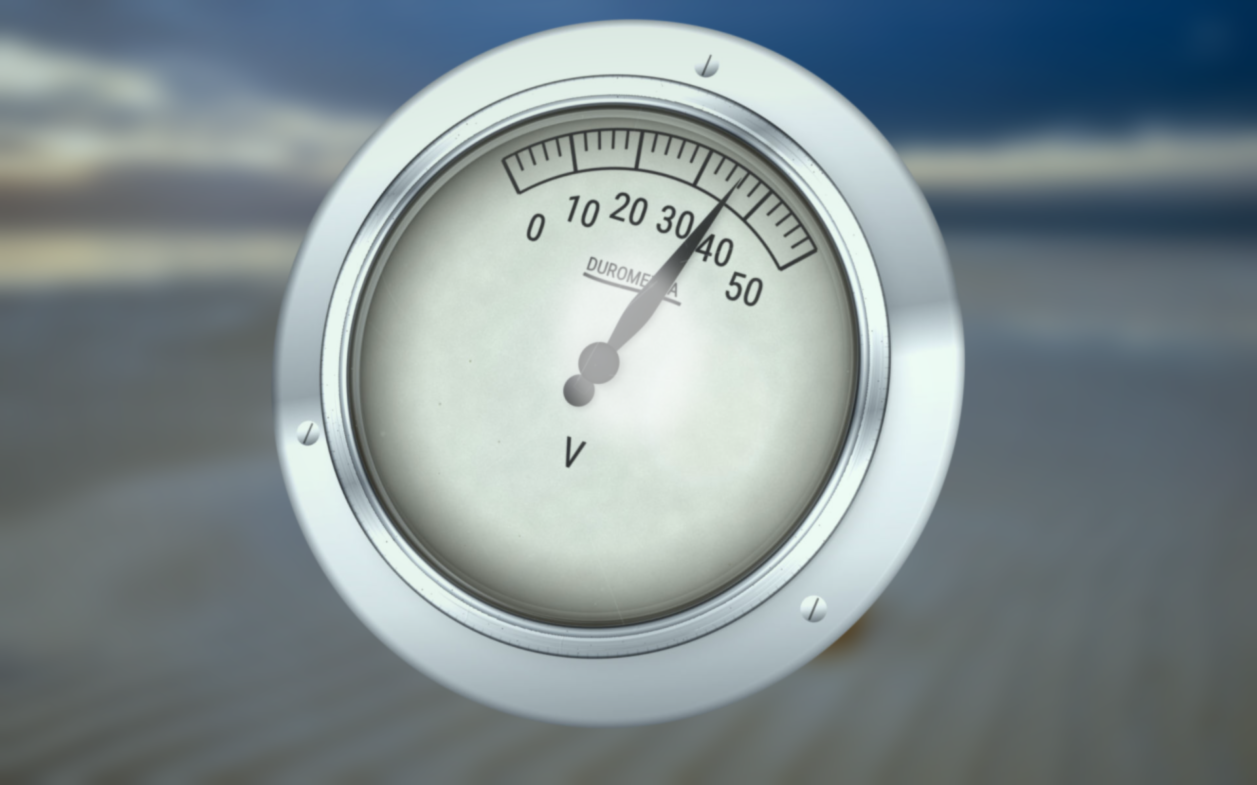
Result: 36 (V)
